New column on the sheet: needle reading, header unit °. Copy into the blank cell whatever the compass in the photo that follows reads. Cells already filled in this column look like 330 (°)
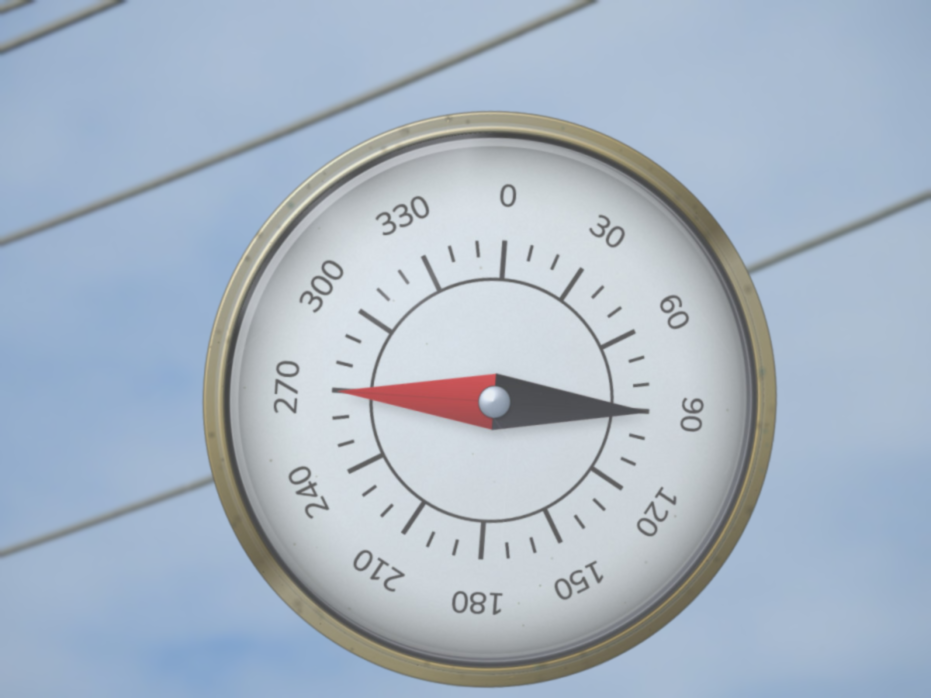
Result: 270 (°)
